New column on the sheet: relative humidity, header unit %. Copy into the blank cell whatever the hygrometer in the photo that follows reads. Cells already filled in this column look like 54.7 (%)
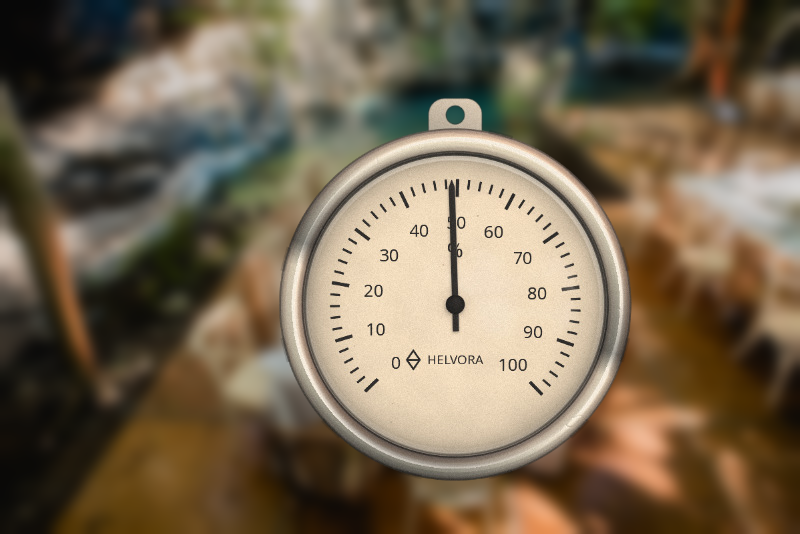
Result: 49 (%)
